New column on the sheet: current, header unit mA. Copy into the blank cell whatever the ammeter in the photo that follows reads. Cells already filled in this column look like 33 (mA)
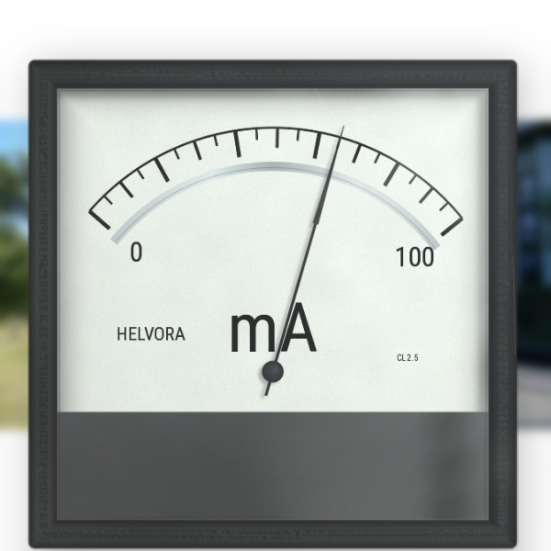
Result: 65 (mA)
